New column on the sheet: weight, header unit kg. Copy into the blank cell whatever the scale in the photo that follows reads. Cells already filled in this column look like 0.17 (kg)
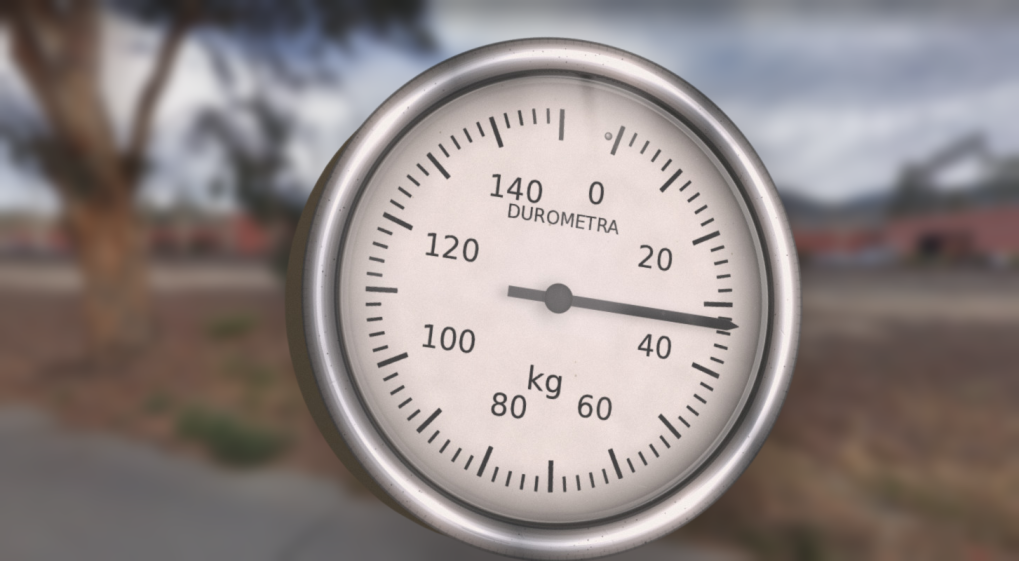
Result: 33 (kg)
